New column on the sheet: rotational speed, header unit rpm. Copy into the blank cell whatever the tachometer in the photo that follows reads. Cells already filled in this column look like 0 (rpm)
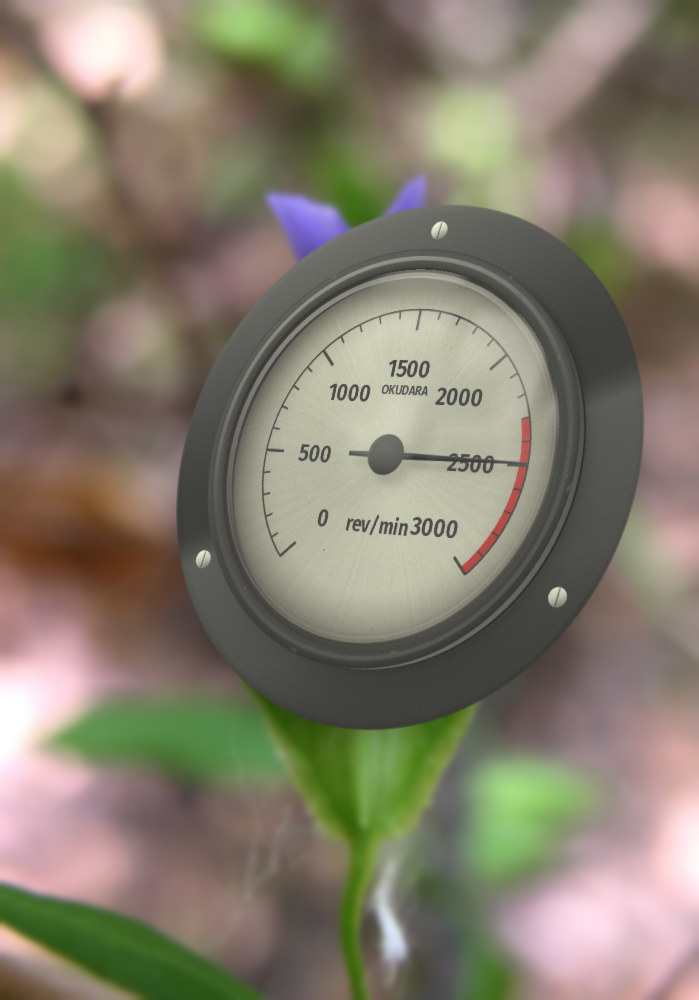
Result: 2500 (rpm)
